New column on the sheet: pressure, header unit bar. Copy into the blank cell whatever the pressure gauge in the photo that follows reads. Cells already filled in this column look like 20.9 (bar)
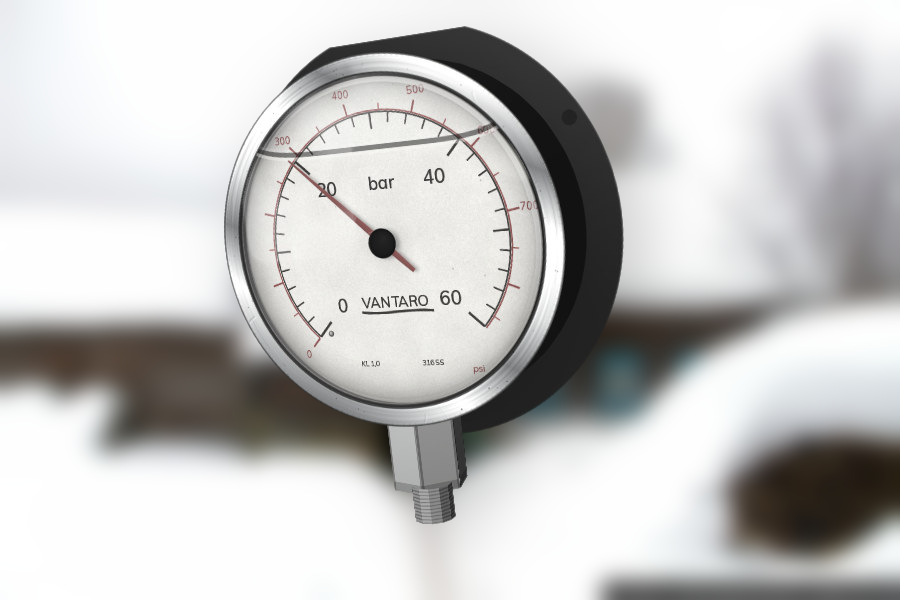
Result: 20 (bar)
